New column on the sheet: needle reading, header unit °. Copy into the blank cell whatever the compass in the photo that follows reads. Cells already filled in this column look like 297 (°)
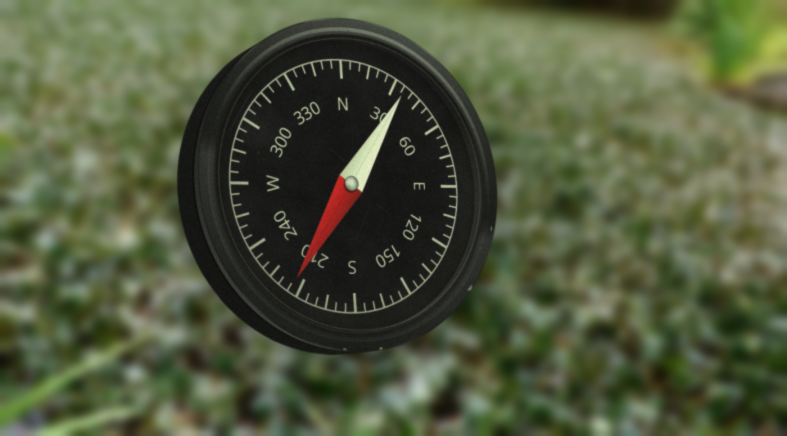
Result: 215 (°)
